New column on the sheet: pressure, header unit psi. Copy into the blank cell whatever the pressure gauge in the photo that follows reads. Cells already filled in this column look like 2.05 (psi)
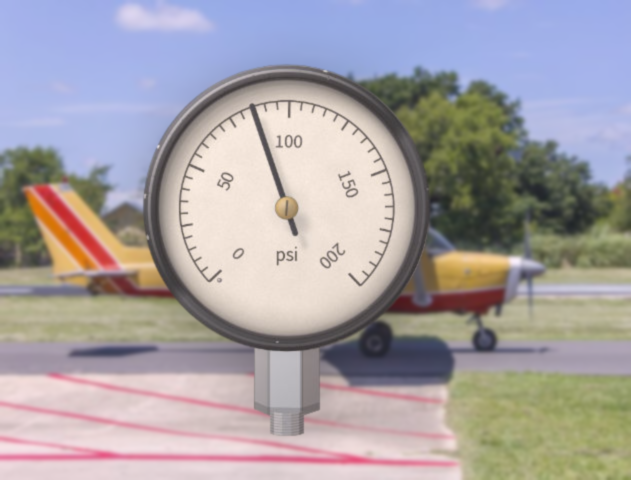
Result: 85 (psi)
